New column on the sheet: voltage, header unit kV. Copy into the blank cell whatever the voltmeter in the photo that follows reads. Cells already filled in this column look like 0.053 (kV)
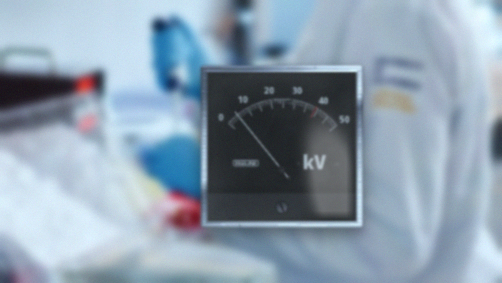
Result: 5 (kV)
